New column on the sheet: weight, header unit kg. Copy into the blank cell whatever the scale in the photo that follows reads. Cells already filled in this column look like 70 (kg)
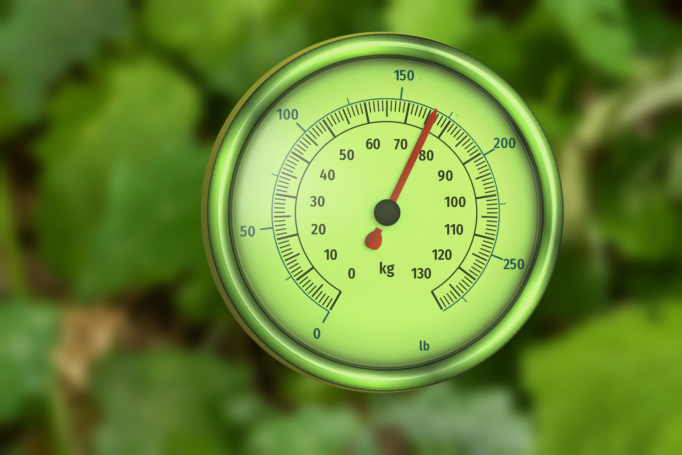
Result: 76 (kg)
